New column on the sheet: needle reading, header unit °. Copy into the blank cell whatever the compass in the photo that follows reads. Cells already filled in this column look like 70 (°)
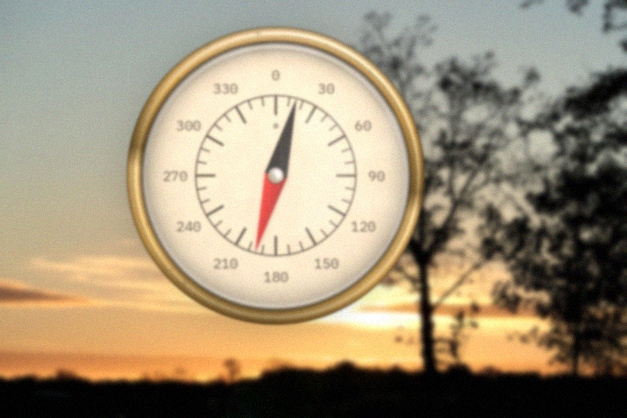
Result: 195 (°)
